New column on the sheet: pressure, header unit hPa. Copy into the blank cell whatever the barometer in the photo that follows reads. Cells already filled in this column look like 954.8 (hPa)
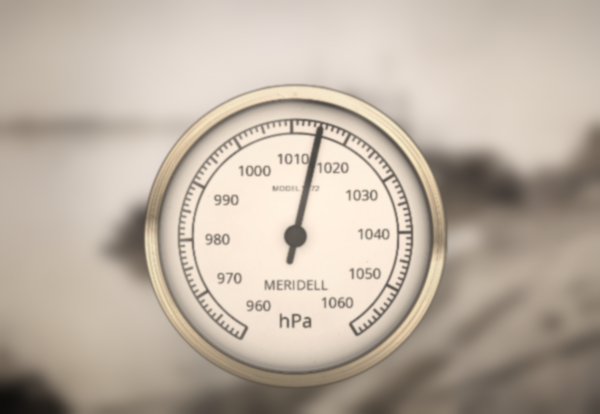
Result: 1015 (hPa)
